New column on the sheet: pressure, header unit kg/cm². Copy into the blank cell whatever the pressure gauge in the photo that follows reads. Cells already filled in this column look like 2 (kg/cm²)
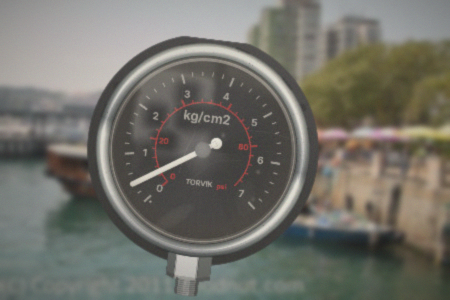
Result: 0.4 (kg/cm²)
